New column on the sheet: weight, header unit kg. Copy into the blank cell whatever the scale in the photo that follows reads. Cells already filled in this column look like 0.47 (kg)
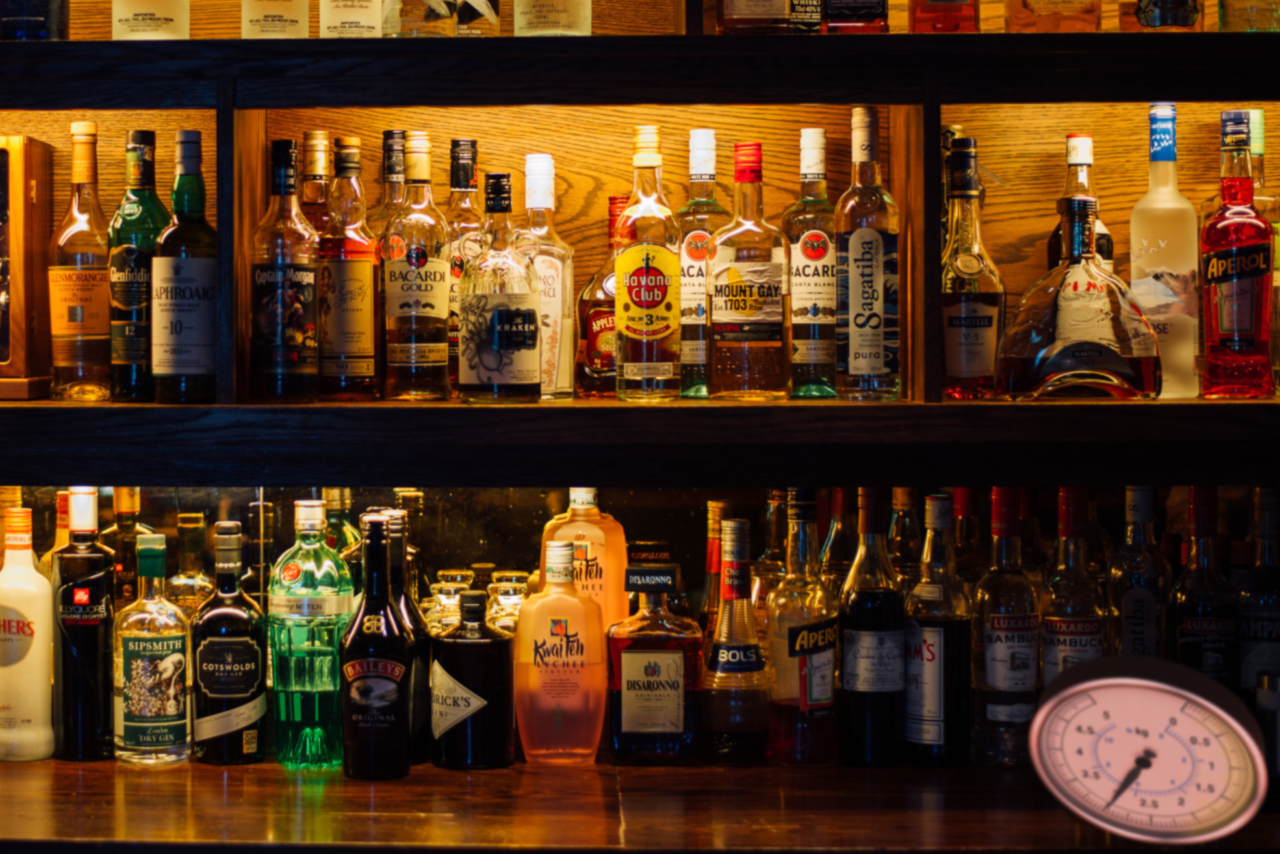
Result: 3 (kg)
